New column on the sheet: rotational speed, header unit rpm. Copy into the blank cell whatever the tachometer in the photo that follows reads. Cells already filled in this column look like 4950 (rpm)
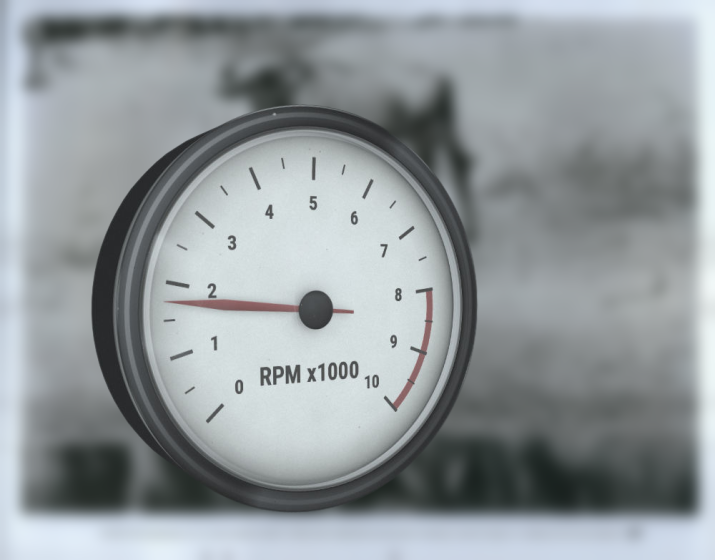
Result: 1750 (rpm)
